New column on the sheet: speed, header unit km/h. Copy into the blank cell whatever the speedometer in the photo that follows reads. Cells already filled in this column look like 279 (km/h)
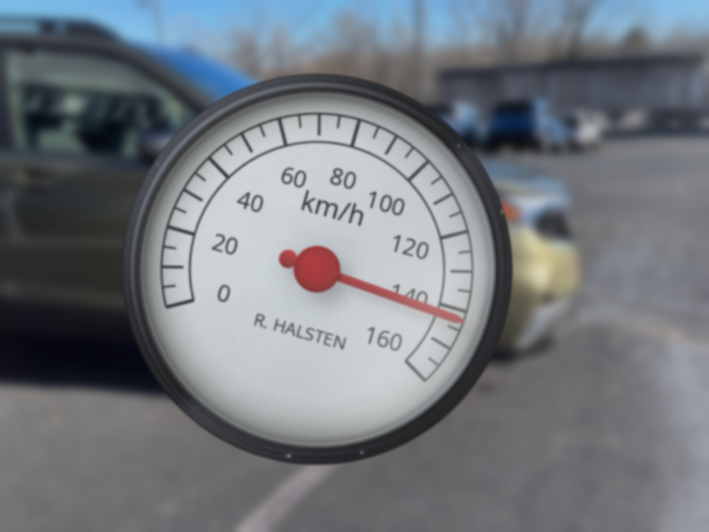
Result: 142.5 (km/h)
